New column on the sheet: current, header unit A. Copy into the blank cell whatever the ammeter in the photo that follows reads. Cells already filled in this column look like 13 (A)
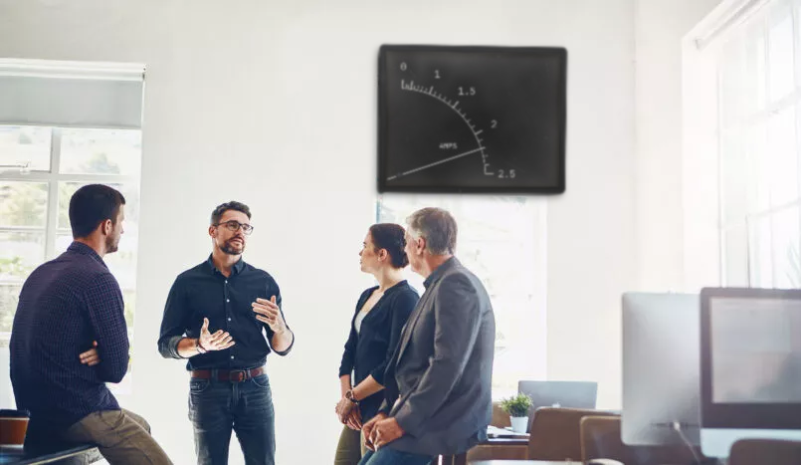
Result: 2.2 (A)
